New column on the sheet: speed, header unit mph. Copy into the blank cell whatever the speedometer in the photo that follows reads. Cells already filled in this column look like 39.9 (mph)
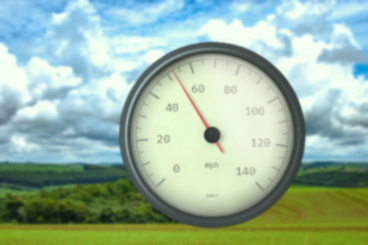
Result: 52.5 (mph)
